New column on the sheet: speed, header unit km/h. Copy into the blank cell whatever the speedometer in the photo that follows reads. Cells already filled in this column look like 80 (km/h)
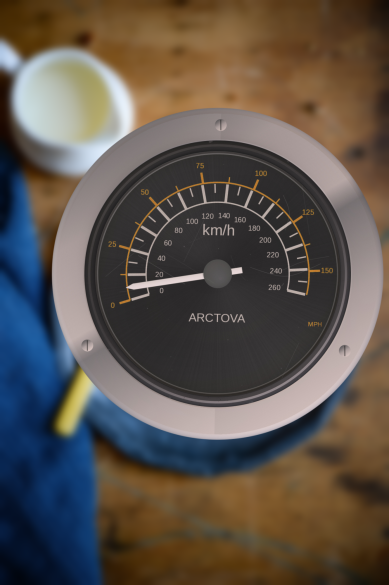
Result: 10 (km/h)
